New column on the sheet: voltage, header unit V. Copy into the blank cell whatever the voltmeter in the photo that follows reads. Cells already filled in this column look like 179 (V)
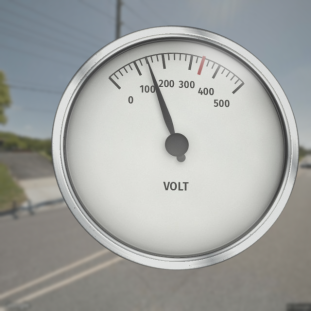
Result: 140 (V)
